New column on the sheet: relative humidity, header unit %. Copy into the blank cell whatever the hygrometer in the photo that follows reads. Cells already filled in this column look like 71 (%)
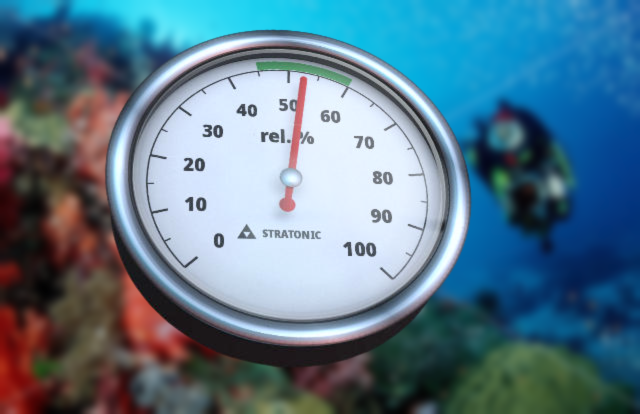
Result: 52.5 (%)
